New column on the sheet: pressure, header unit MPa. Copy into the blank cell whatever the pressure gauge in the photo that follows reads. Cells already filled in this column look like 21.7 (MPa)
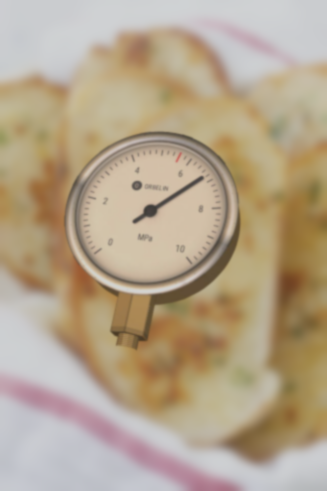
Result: 6.8 (MPa)
